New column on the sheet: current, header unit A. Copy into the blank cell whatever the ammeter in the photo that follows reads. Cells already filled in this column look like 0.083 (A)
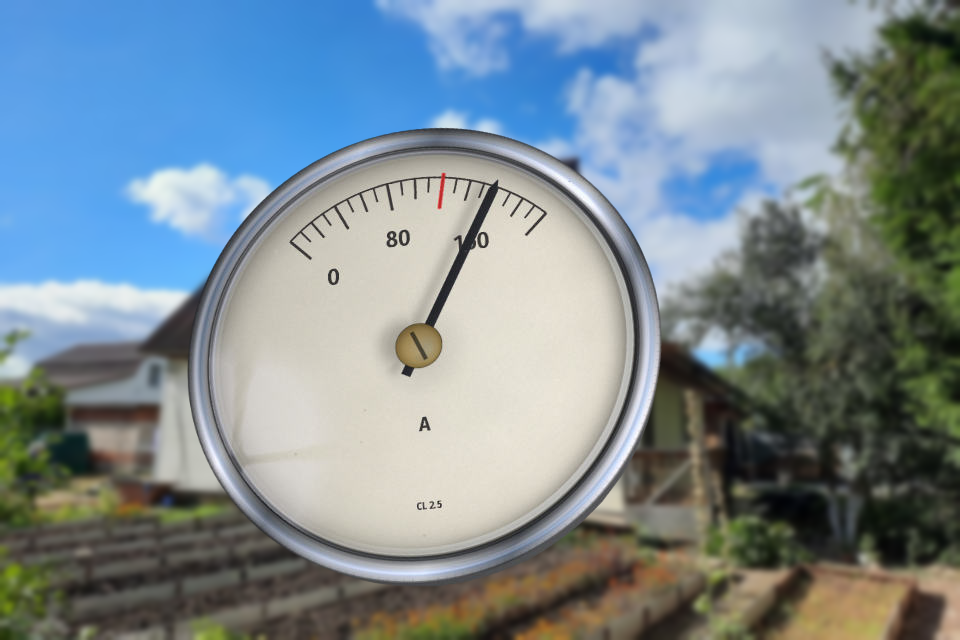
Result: 160 (A)
